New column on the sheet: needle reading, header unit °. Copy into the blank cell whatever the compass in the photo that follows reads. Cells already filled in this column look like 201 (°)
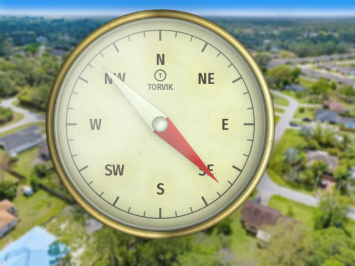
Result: 135 (°)
